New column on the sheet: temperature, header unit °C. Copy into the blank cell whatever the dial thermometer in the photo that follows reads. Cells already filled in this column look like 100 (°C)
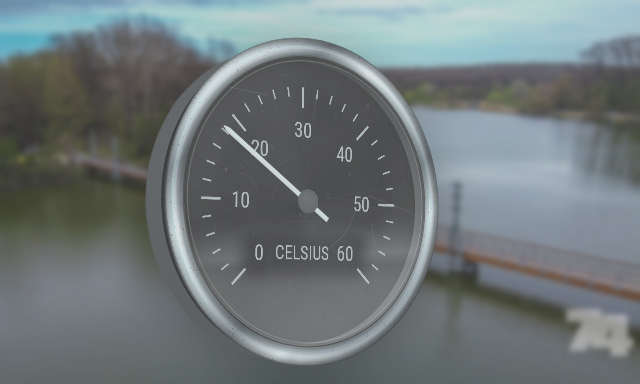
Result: 18 (°C)
